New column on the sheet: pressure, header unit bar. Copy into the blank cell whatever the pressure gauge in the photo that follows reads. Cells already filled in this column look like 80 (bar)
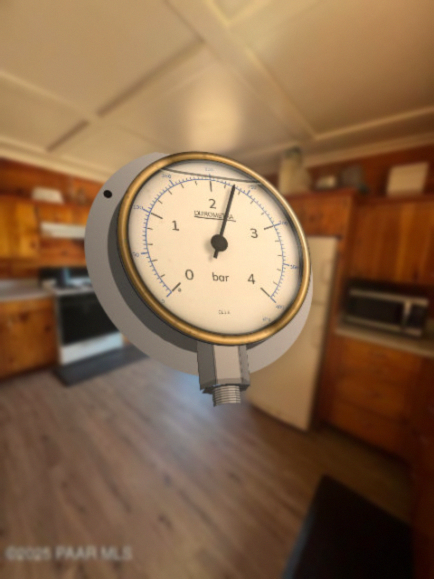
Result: 2.3 (bar)
